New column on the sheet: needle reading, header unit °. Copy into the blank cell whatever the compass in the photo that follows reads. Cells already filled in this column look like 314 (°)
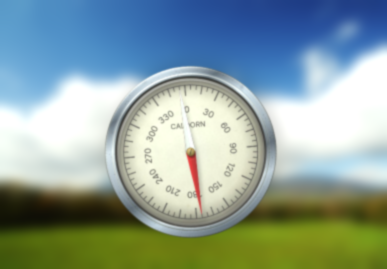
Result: 175 (°)
